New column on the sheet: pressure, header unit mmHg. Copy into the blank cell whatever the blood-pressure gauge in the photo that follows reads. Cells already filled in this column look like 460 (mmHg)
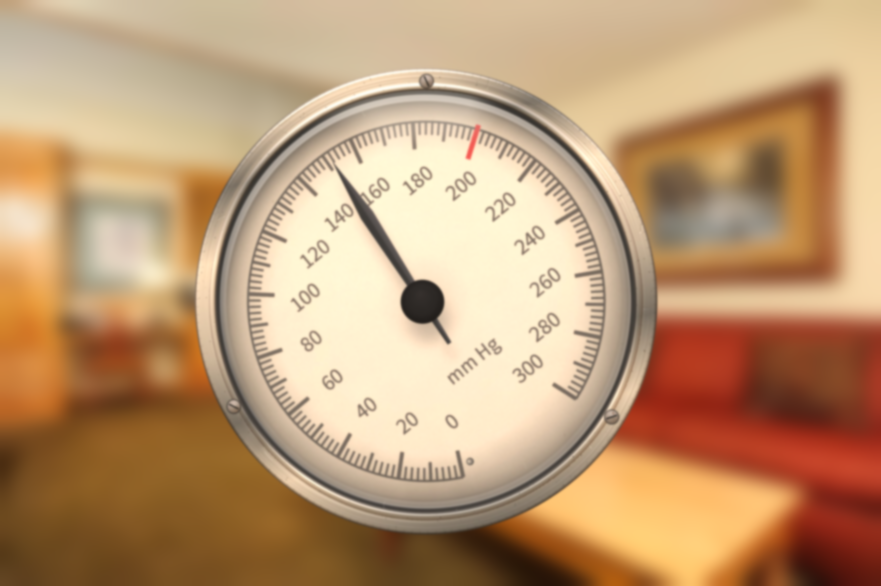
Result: 152 (mmHg)
